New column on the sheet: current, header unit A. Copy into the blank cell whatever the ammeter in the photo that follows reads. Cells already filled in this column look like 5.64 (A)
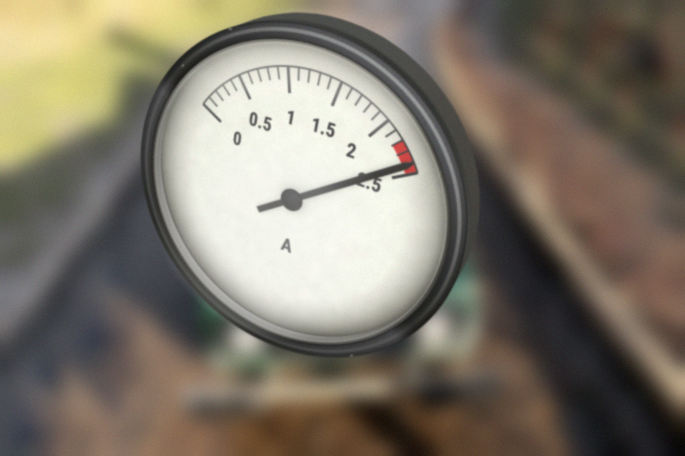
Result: 2.4 (A)
